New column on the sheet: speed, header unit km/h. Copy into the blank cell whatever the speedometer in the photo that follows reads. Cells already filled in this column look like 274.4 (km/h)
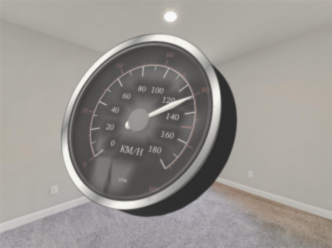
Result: 130 (km/h)
